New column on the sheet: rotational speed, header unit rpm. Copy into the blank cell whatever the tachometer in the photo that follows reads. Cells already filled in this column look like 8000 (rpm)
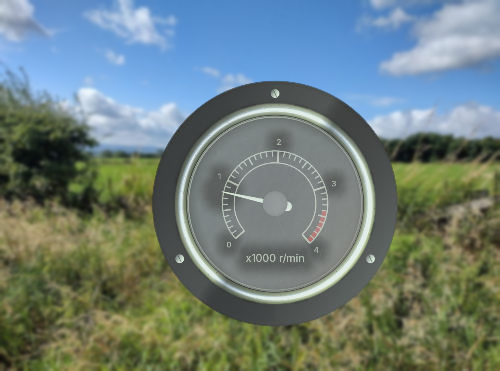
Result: 800 (rpm)
